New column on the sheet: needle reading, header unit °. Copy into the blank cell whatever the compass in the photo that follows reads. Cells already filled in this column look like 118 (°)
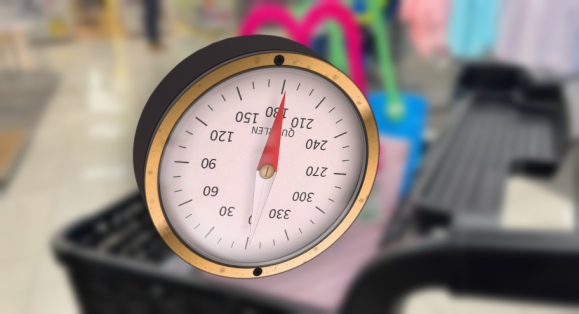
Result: 180 (°)
